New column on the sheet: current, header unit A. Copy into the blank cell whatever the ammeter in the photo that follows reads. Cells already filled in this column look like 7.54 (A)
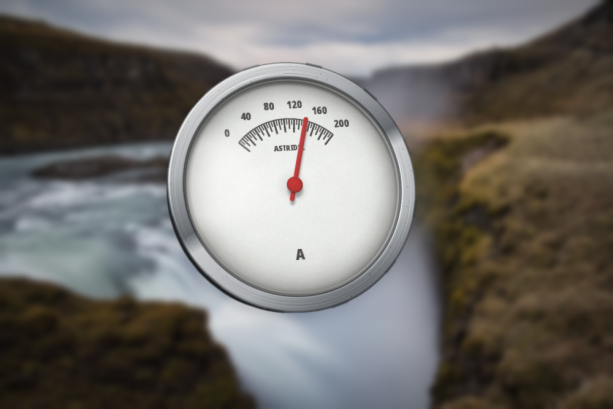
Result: 140 (A)
